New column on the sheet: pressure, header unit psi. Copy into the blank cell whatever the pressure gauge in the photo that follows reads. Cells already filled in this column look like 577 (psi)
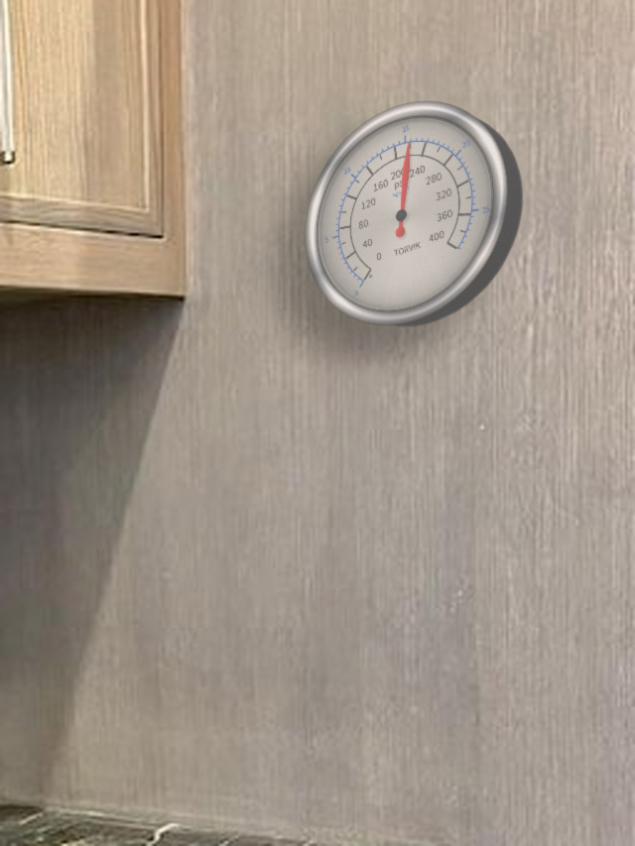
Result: 220 (psi)
